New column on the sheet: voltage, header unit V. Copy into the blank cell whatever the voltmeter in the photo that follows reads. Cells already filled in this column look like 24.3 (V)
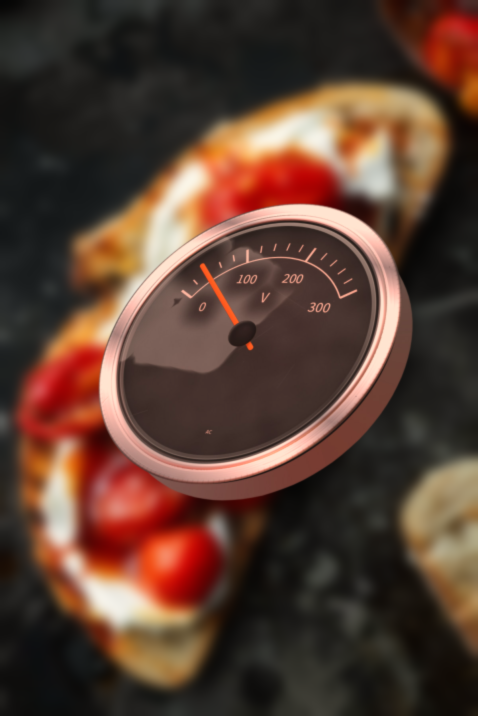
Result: 40 (V)
